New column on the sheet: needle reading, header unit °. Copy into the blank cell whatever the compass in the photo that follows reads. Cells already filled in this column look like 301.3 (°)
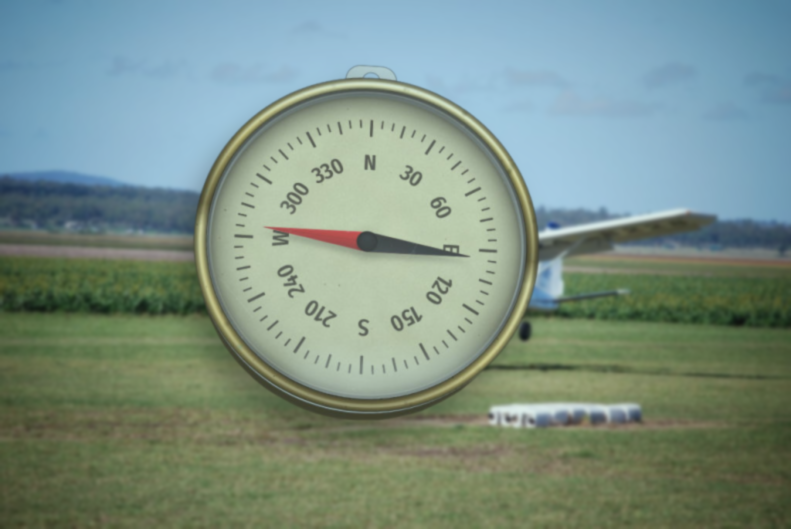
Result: 275 (°)
